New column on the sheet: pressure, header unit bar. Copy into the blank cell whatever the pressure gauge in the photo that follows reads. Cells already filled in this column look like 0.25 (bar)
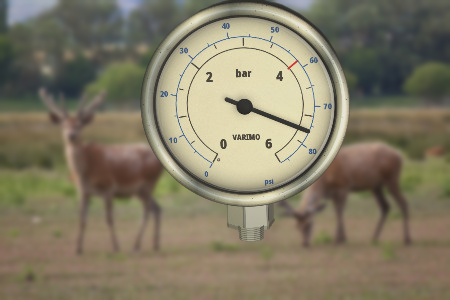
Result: 5.25 (bar)
